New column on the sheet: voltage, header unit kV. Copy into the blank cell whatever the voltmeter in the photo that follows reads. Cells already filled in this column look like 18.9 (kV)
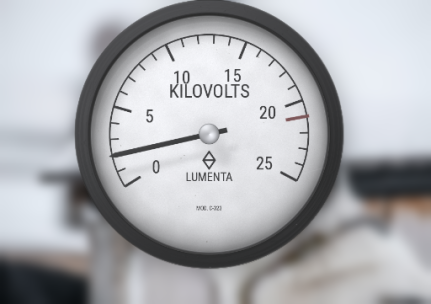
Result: 2 (kV)
